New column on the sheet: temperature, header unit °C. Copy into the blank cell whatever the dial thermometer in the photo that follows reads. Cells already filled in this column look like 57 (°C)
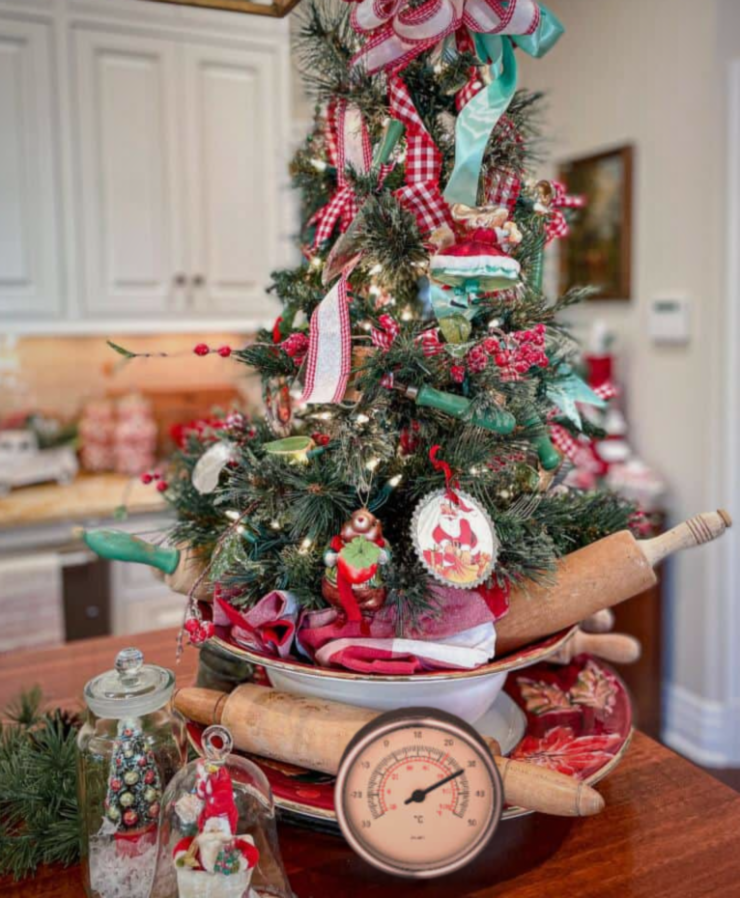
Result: 30 (°C)
